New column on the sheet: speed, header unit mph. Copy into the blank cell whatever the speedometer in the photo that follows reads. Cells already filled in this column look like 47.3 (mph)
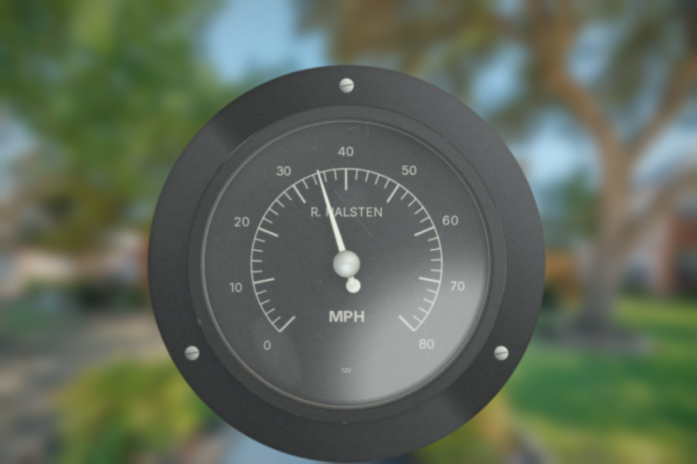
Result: 35 (mph)
